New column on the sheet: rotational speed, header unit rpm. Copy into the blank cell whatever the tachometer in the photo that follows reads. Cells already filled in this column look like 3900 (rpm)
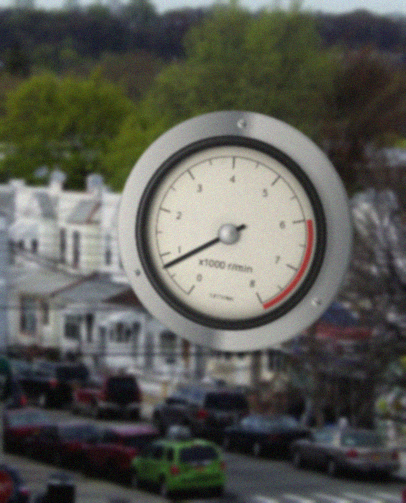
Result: 750 (rpm)
